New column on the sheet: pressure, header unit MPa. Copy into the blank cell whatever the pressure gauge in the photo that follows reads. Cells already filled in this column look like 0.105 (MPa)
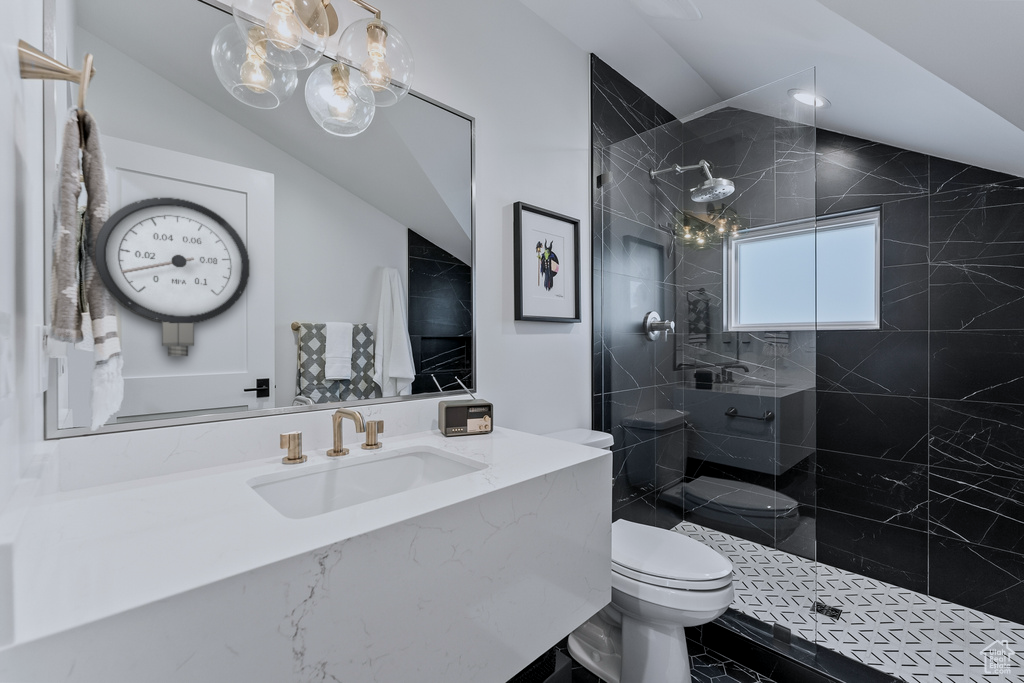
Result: 0.01 (MPa)
